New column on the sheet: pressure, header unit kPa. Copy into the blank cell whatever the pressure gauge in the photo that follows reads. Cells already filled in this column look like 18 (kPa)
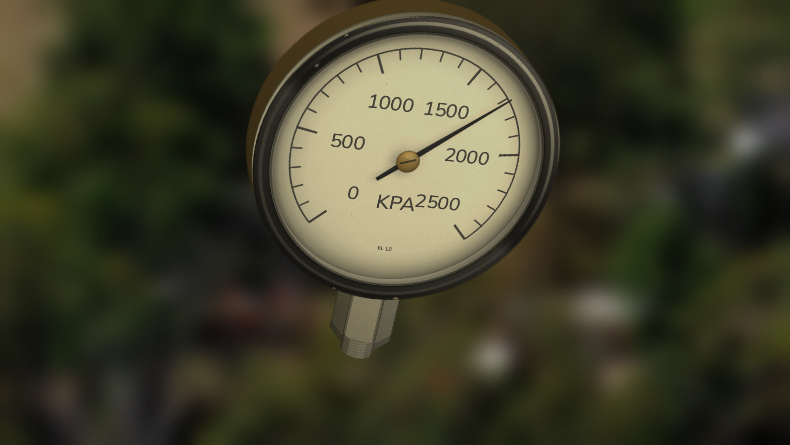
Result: 1700 (kPa)
